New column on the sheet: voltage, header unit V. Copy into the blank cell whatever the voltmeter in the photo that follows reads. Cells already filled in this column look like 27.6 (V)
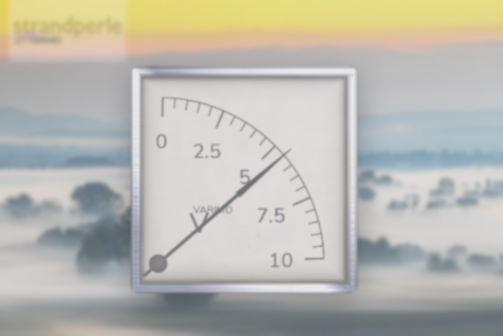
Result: 5.5 (V)
